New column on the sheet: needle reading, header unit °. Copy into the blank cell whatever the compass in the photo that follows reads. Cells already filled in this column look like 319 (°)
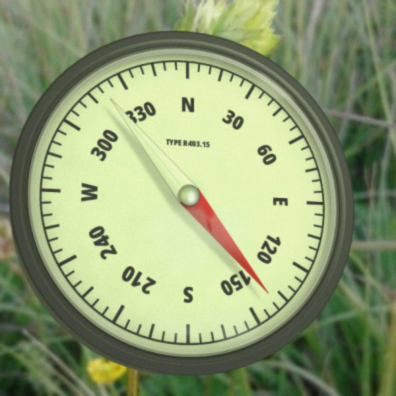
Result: 140 (°)
